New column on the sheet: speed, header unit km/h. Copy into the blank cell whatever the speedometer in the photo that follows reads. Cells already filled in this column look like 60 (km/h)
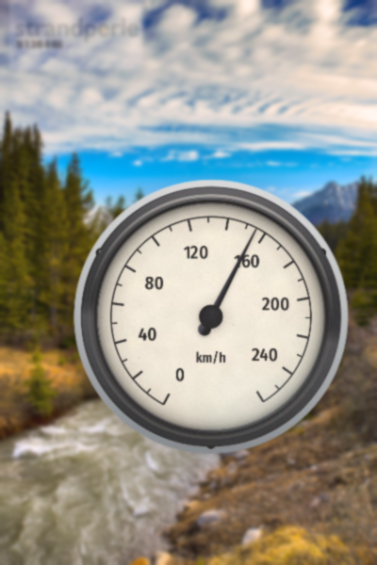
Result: 155 (km/h)
